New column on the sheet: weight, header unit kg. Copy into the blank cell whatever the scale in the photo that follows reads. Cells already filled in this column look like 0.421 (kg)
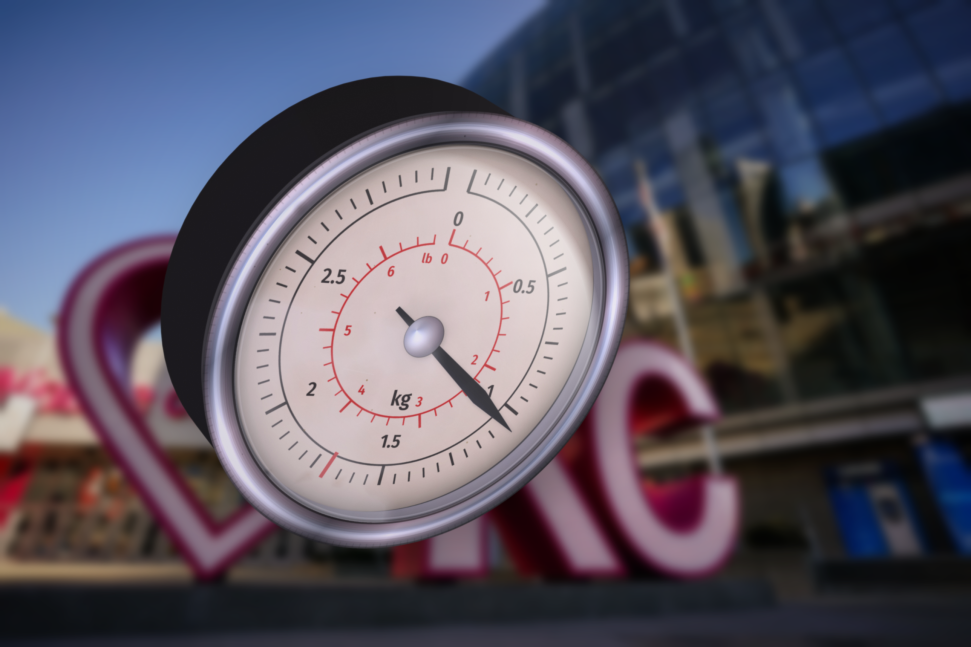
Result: 1.05 (kg)
